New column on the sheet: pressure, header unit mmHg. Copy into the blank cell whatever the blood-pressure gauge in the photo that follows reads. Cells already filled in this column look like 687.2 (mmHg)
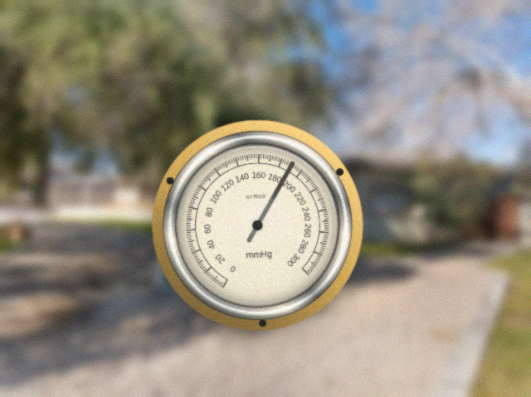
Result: 190 (mmHg)
